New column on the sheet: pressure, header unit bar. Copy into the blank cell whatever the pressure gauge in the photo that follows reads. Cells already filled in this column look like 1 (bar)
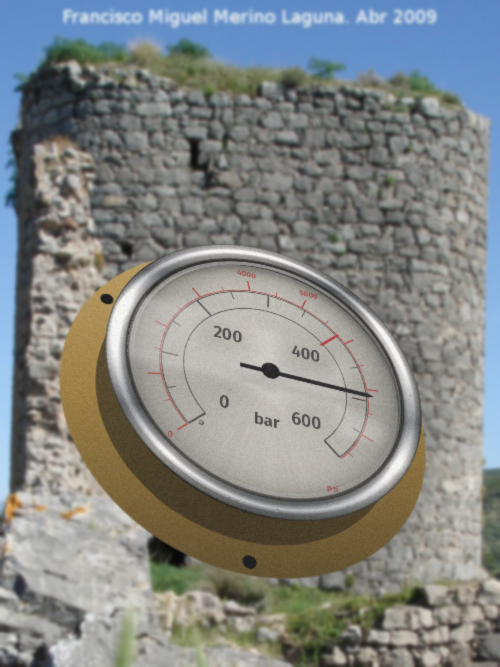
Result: 500 (bar)
